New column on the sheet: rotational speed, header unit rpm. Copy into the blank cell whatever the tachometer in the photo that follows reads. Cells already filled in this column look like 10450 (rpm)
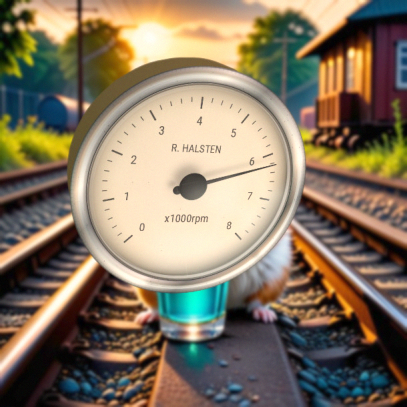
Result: 6200 (rpm)
